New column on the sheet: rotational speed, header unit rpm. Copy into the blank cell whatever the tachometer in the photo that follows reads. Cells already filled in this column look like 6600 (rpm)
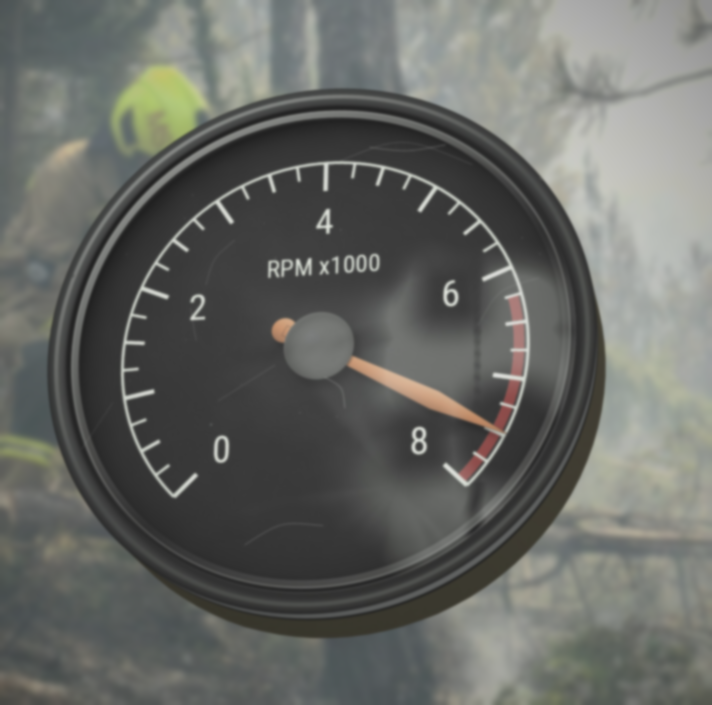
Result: 7500 (rpm)
